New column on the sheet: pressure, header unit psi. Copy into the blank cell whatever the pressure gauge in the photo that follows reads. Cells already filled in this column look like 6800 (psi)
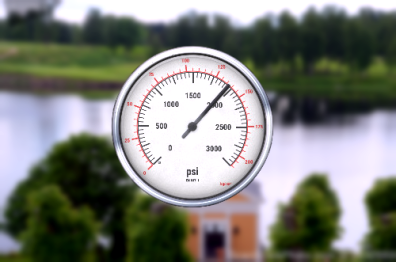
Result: 1950 (psi)
